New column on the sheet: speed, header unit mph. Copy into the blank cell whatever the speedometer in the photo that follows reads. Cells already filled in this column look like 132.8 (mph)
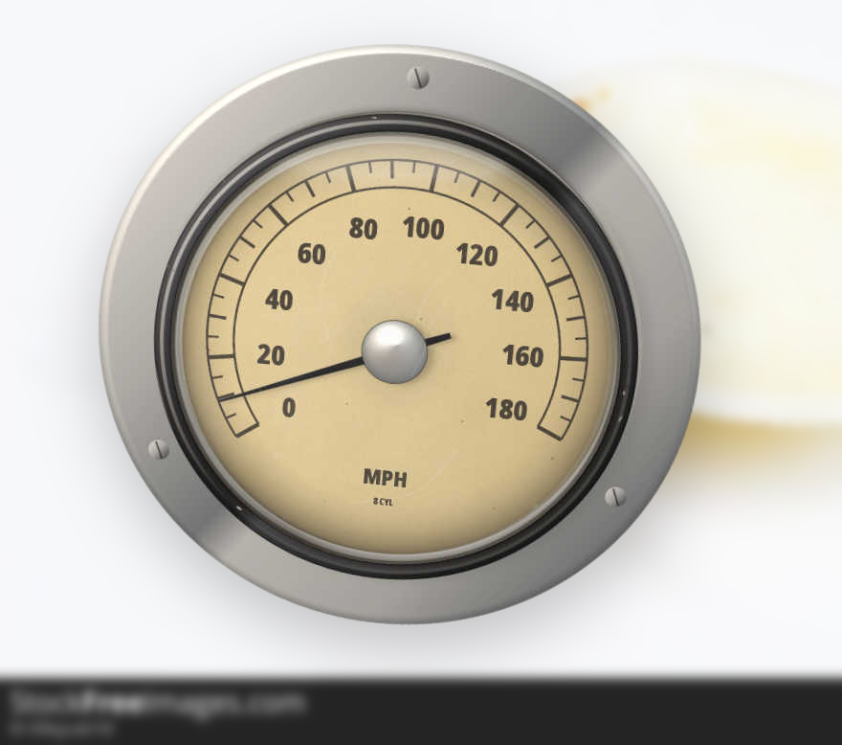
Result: 10 (mph)
